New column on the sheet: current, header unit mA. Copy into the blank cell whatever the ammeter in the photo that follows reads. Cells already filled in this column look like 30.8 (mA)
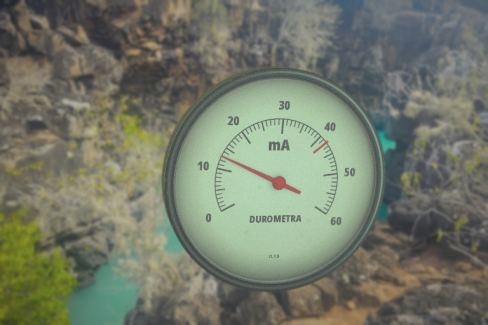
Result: 13 (mA)
